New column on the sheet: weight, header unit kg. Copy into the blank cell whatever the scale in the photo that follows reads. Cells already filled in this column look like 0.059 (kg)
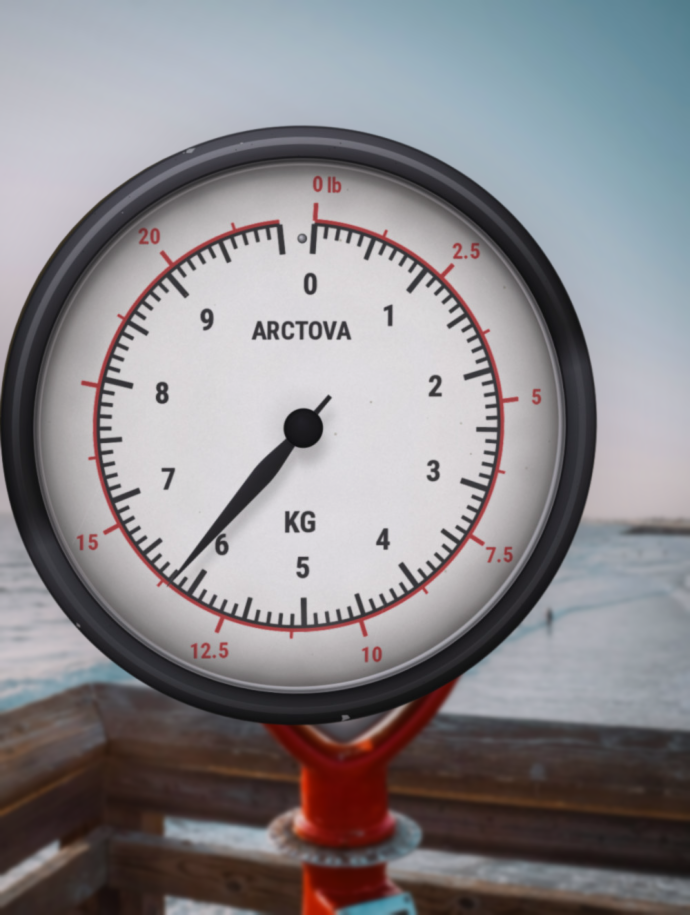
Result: 6.2 (kg)
